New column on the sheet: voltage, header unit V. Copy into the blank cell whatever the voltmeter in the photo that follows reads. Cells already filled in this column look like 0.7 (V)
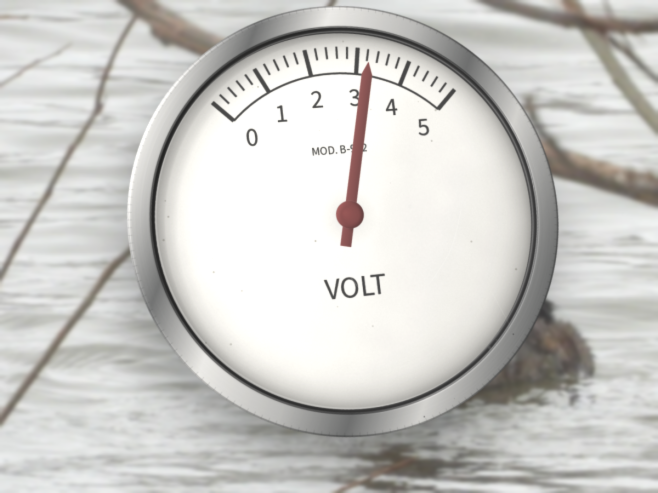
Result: 3.2 (V)
